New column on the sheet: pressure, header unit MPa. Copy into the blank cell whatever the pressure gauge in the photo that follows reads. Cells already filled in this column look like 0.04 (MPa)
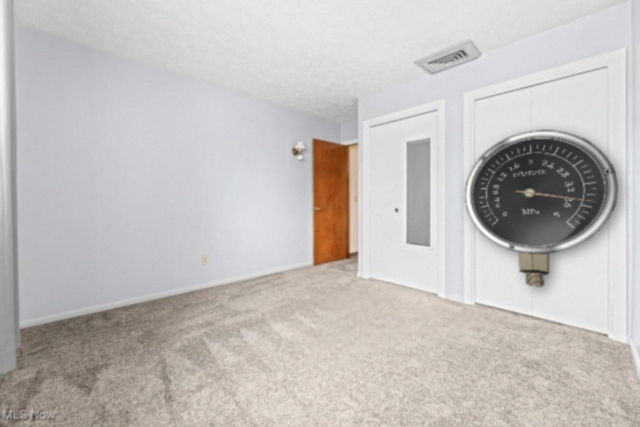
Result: 3.5 (MPa)
